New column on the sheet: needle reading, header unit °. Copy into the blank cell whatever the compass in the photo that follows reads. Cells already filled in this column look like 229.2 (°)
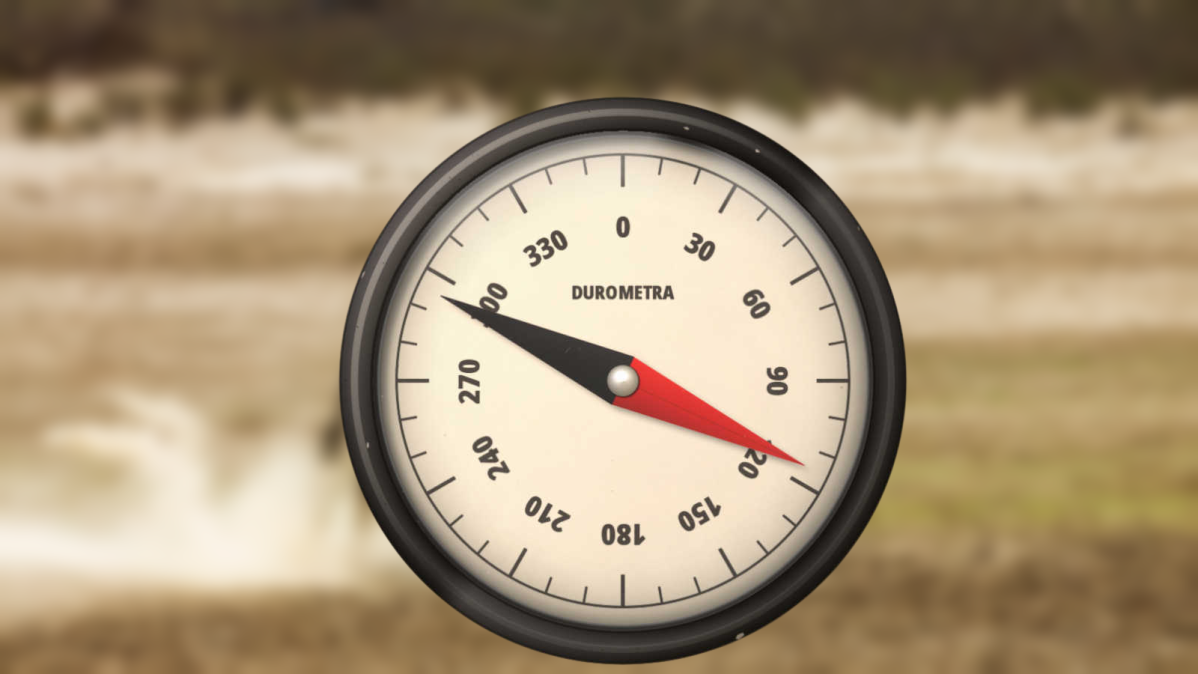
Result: 115 (°)
